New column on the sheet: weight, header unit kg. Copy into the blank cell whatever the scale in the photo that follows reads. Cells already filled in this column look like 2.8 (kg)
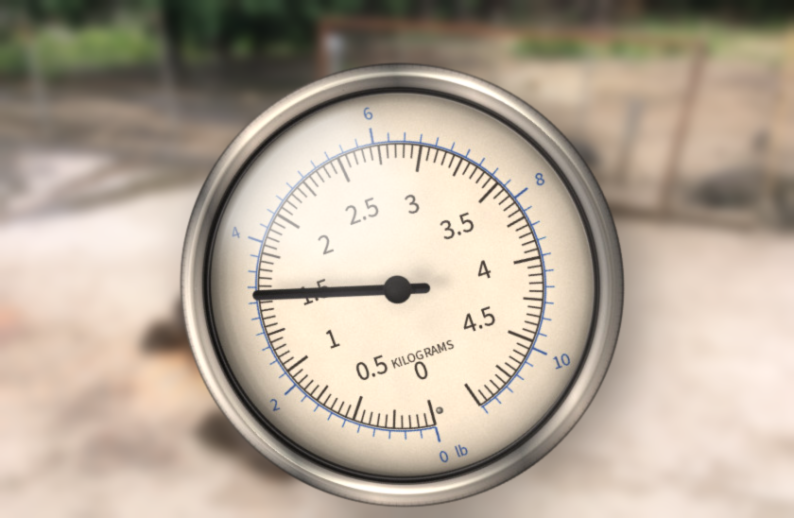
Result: 1.5 (kg)
